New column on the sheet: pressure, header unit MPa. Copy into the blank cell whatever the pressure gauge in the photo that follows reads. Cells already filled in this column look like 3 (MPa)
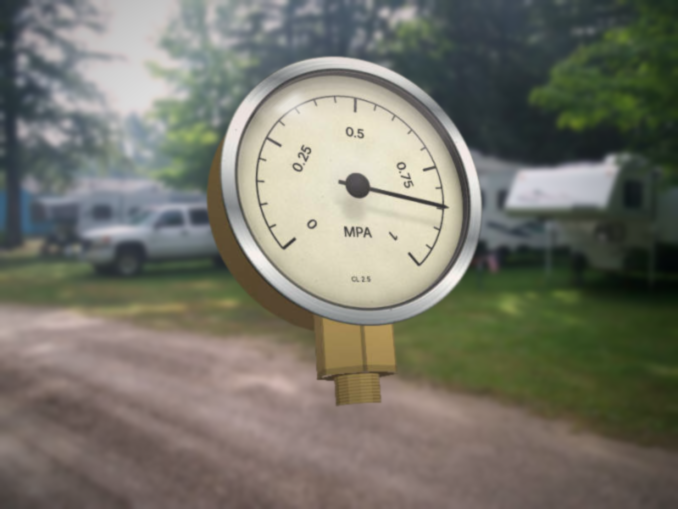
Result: 0.85 (MPa)
